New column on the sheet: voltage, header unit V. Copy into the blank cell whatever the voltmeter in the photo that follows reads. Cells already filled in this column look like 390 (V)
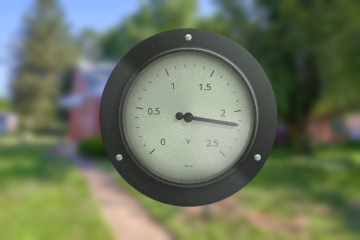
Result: 2.15 (V)
